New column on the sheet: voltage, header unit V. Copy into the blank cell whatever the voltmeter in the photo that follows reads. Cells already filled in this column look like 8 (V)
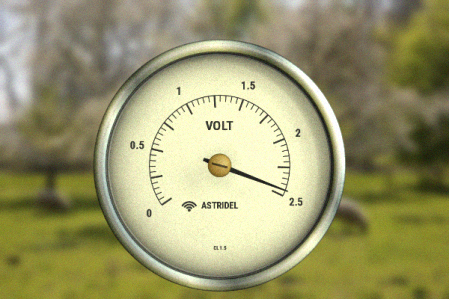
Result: 2.45 (V)
